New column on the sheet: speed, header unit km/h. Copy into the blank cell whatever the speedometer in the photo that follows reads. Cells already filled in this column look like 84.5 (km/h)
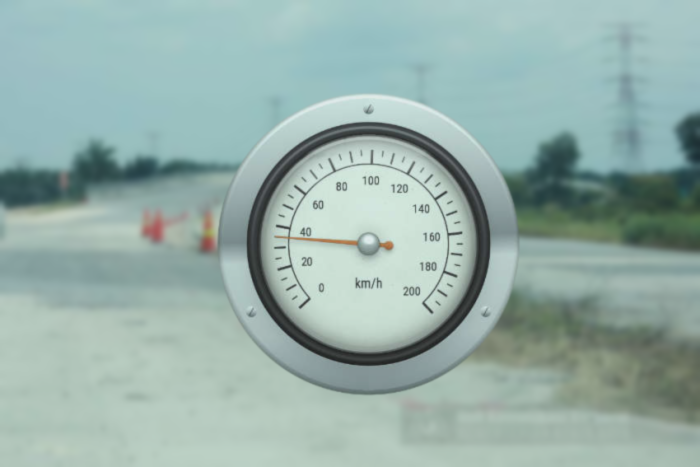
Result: 35 (km/h)
